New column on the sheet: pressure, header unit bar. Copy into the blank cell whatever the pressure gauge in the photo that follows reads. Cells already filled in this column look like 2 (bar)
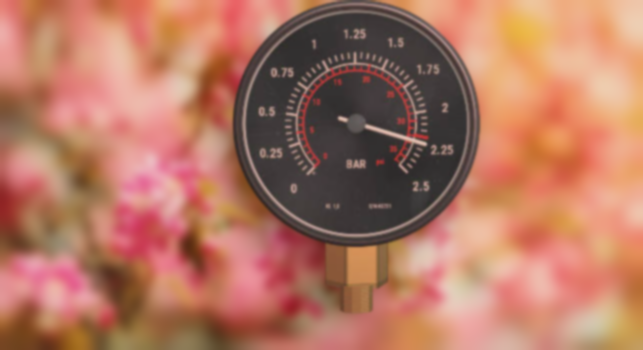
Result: 2.25 (bar)
